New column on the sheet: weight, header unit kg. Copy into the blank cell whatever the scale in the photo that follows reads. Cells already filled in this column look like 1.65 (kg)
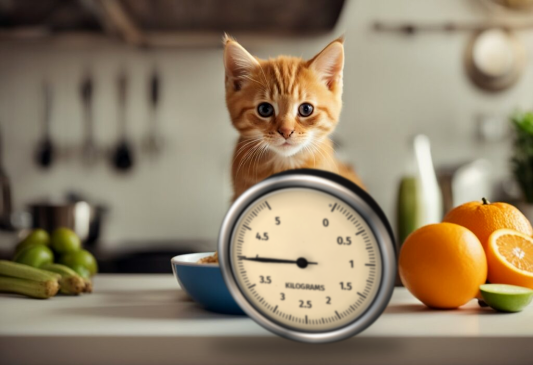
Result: 4 (kg)
